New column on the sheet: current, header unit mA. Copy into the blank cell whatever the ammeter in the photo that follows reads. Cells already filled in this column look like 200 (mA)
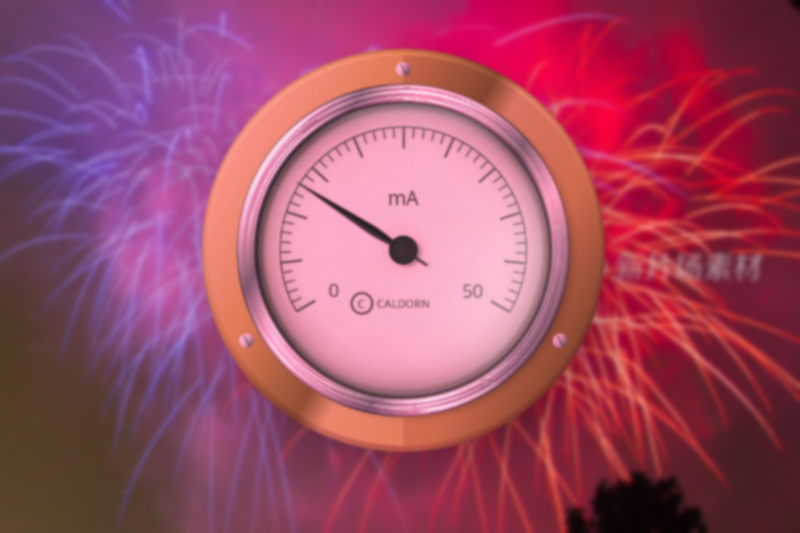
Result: 13 (mA)
